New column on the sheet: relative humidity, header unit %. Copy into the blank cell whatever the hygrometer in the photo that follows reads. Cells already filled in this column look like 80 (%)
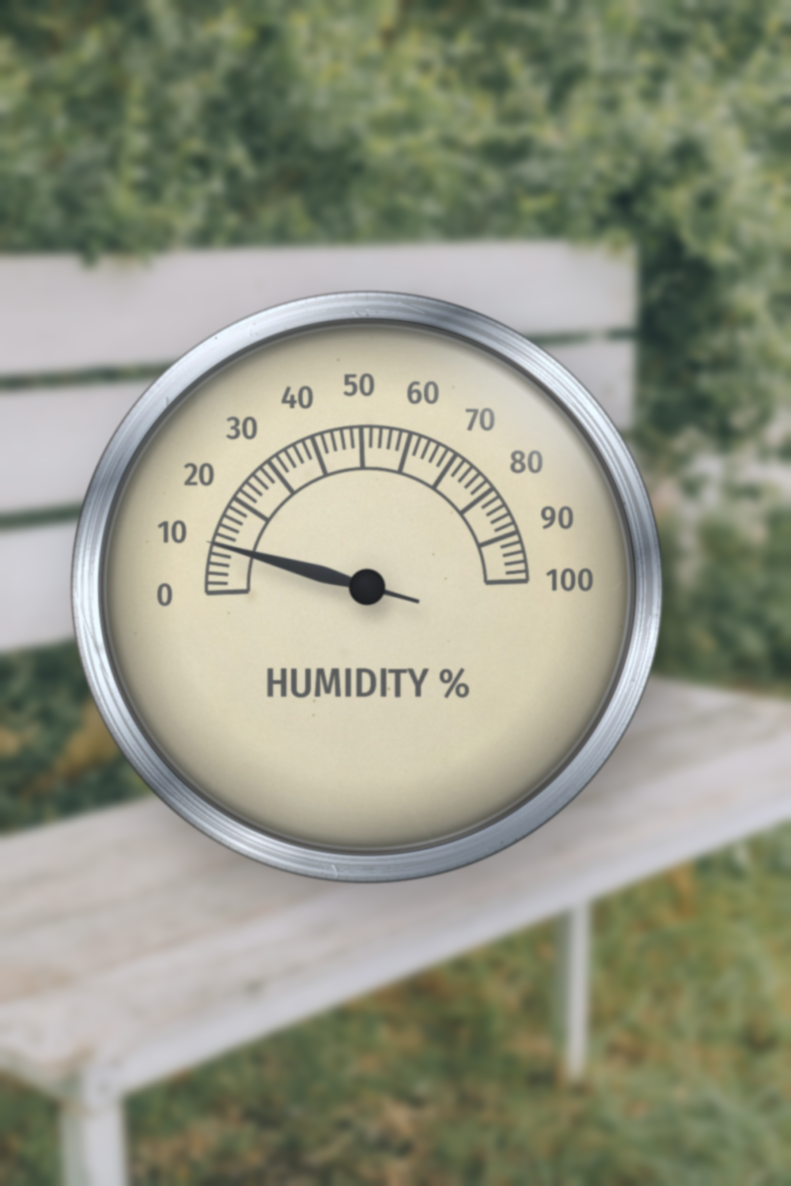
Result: 10 (%)
